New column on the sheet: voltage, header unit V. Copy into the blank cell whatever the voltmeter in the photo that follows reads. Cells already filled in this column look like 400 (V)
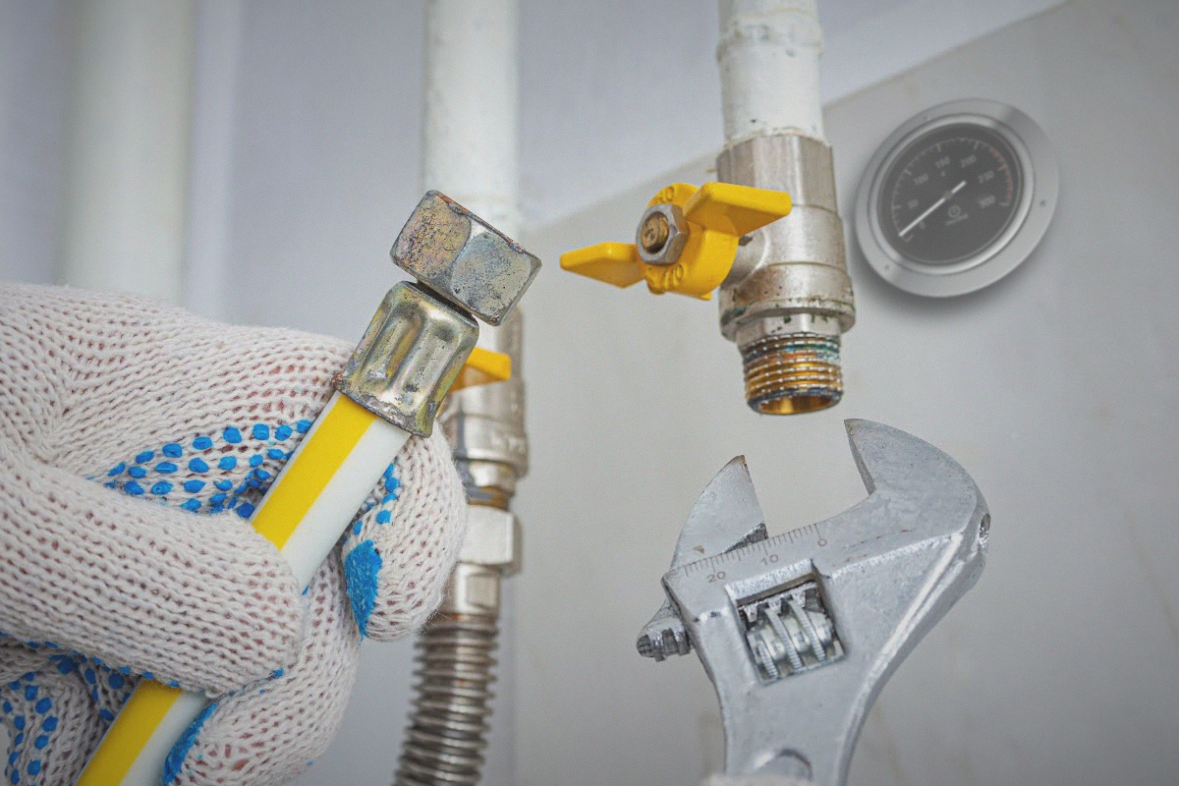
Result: 10 (V)
